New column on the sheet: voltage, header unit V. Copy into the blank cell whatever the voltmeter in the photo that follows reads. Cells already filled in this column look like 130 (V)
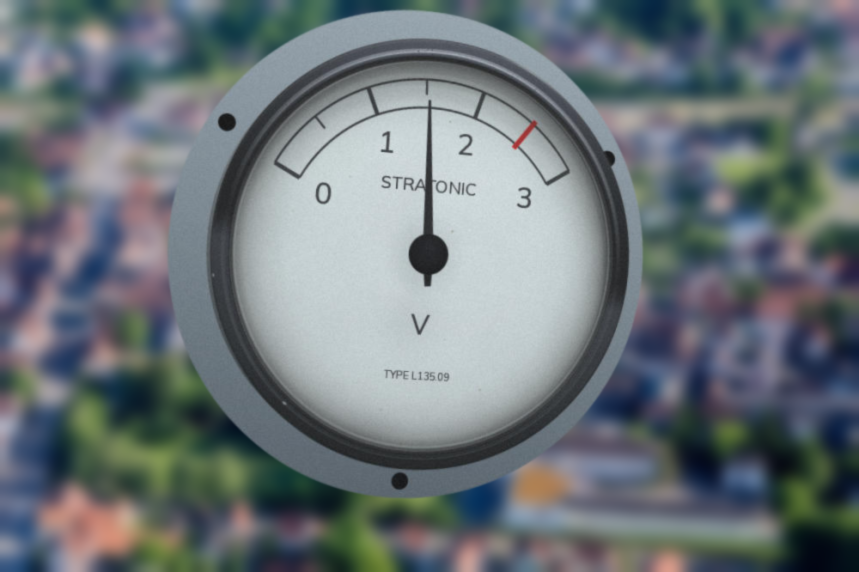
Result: 1.5 (V)
